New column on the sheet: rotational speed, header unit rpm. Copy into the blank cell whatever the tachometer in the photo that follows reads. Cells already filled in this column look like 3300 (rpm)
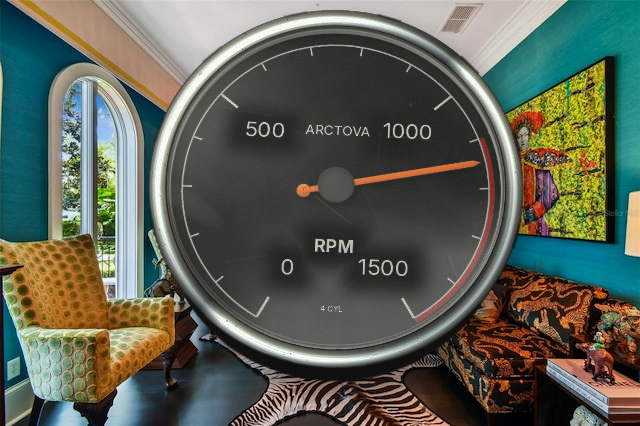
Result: 1150 (rpm)
